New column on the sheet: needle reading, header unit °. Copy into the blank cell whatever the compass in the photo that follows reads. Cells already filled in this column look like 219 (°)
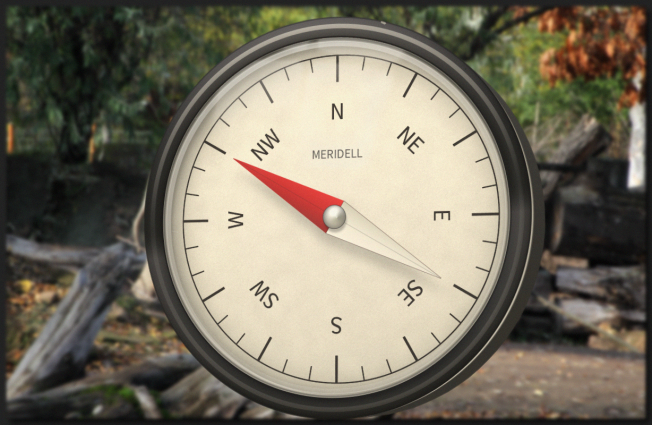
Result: 300 (°)
